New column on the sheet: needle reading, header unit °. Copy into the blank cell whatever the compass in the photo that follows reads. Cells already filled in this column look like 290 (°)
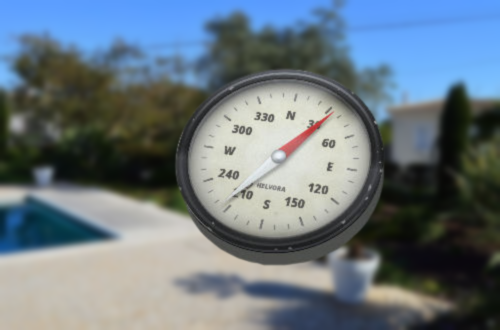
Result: 35 (°)
